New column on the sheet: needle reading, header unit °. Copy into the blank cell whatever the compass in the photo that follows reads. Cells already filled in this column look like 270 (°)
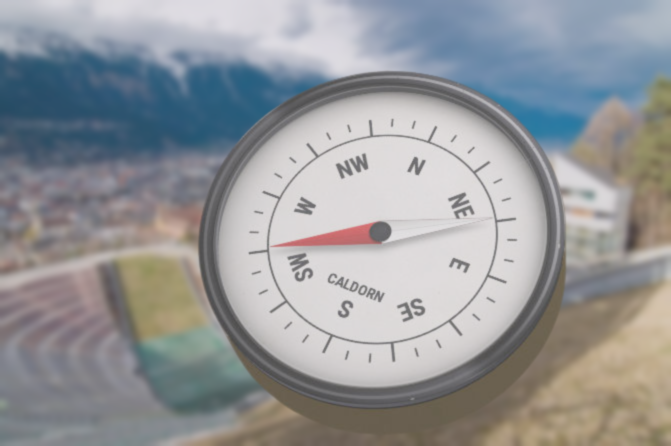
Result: 240 (°)
